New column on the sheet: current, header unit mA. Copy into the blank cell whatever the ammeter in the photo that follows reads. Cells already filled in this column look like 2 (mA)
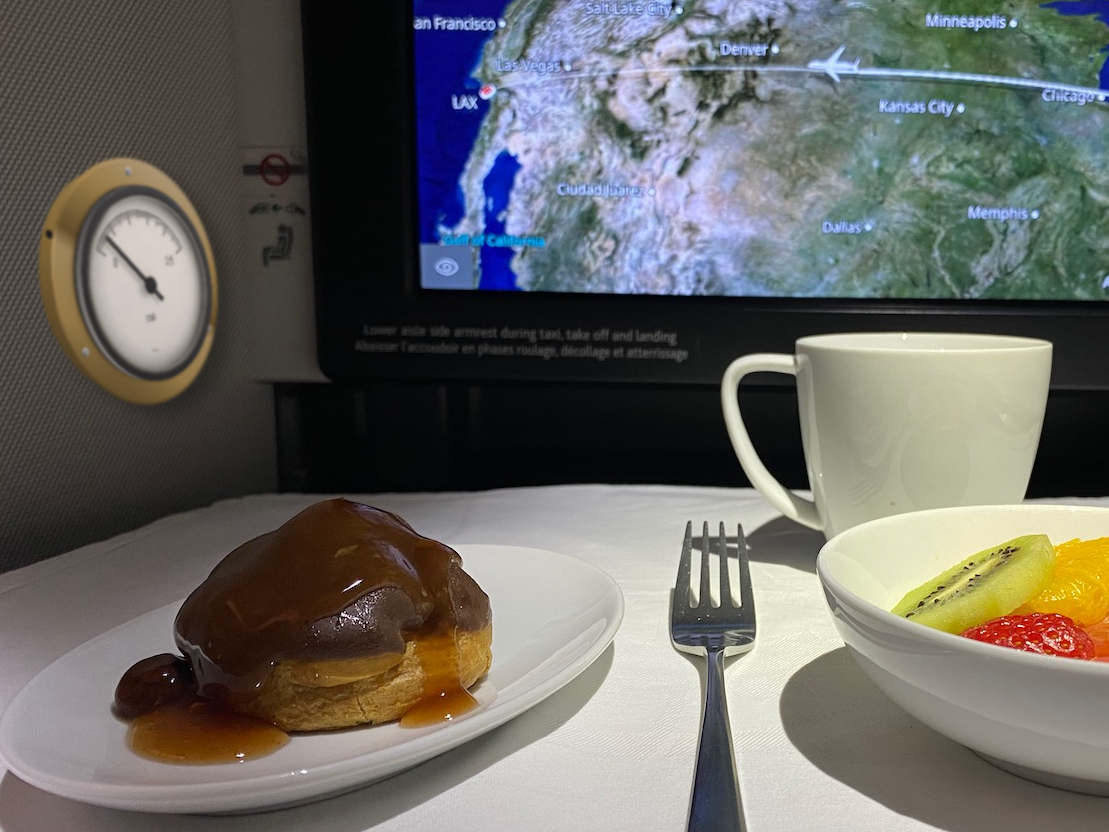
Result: 2.5 (mA)
